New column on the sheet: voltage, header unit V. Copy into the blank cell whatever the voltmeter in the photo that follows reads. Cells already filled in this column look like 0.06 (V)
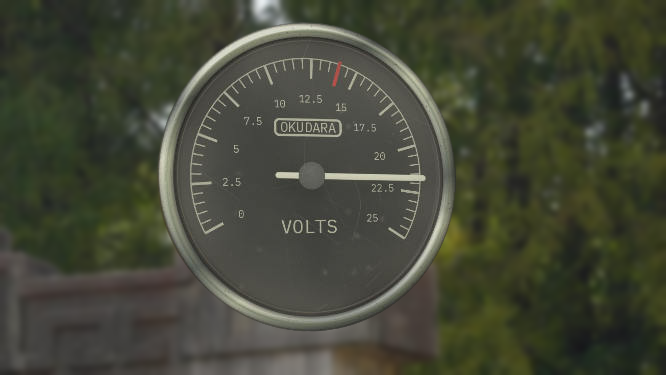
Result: 21.75 (V)
